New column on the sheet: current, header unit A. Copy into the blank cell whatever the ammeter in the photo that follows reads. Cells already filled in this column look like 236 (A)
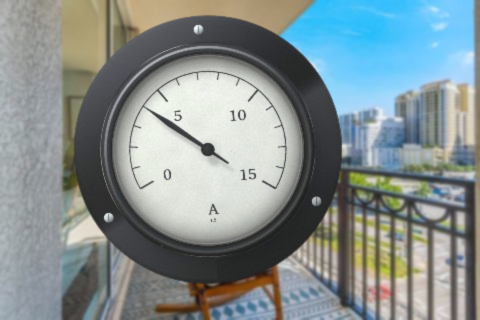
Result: 4 (A)
